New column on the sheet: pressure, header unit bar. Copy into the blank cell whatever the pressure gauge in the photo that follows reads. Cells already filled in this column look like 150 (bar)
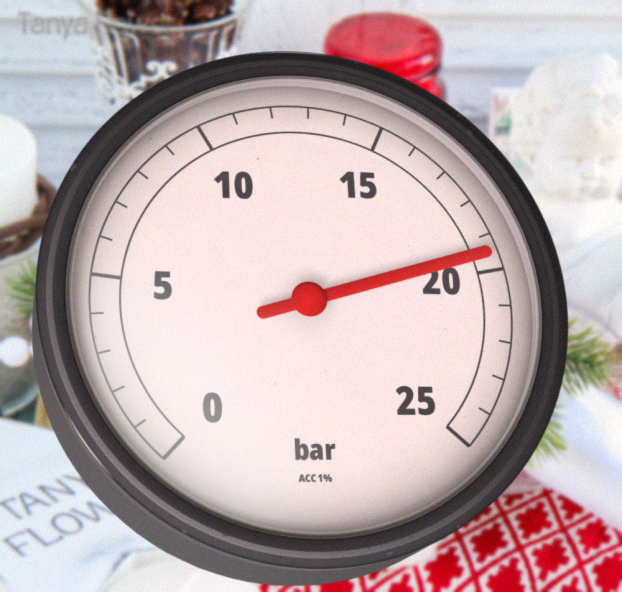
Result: 19.5 (bar)
